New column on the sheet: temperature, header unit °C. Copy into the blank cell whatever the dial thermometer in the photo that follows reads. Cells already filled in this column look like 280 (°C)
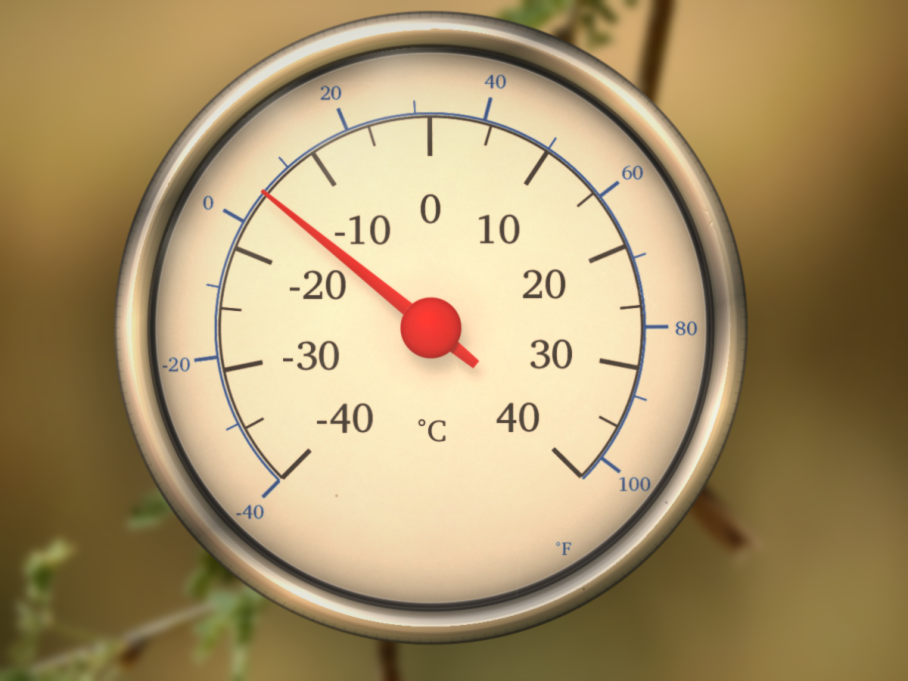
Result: -15 (°C)
